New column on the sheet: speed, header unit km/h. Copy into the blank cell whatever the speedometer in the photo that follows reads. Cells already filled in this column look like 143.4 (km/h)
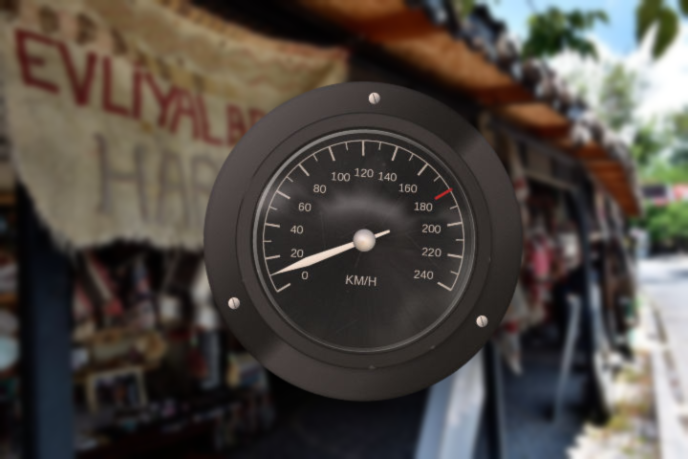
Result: 10 (km/h)
